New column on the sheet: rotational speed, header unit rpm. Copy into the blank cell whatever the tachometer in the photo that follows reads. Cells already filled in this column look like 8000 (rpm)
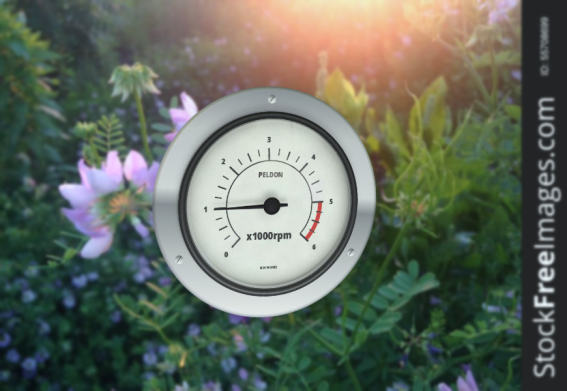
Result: 1000 (rpm)
